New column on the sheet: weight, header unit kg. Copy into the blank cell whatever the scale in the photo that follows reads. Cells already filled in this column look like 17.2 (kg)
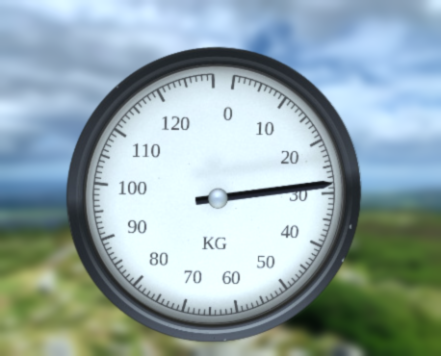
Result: 28 (kg)
